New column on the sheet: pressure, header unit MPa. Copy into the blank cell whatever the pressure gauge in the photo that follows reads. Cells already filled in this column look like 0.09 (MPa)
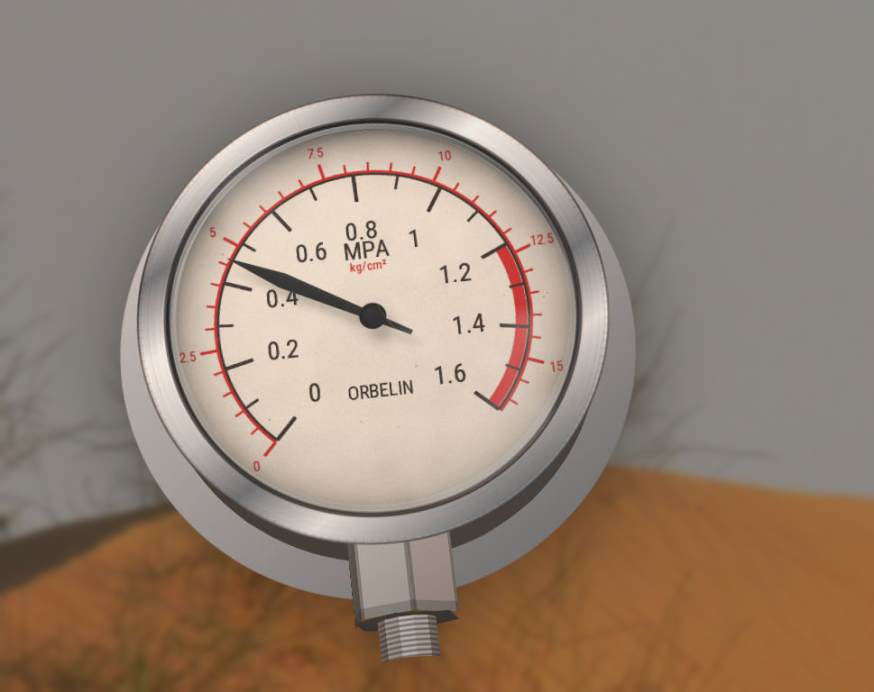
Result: 0.45 (MPa)
